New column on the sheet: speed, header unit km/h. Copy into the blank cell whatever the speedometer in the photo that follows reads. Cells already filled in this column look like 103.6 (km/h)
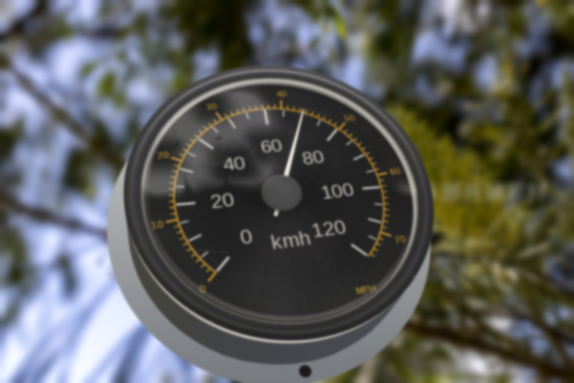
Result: 70 (km/h)
